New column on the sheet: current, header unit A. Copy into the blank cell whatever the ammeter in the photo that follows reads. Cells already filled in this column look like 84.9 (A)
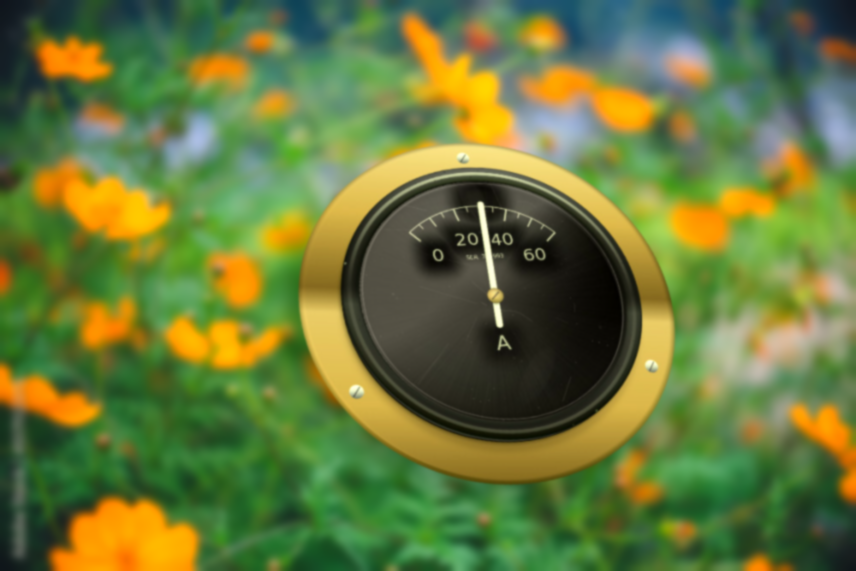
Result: 30 (A)
